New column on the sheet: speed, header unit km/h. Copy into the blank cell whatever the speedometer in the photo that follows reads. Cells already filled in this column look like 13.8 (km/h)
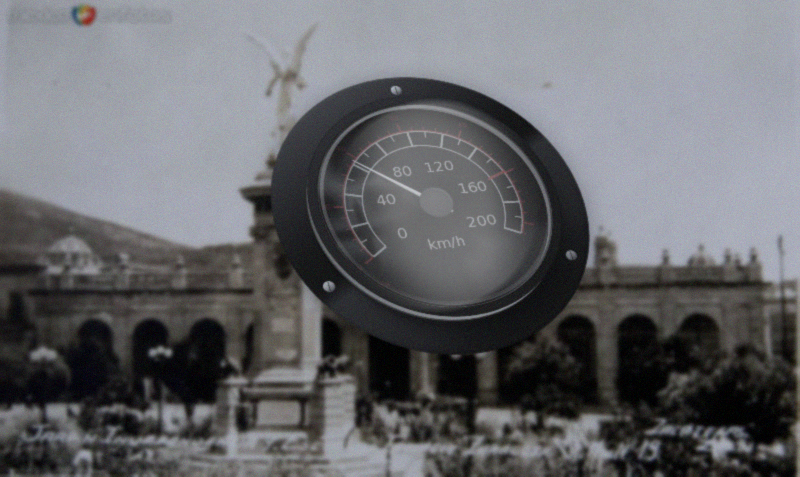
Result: 60 (km/h)
